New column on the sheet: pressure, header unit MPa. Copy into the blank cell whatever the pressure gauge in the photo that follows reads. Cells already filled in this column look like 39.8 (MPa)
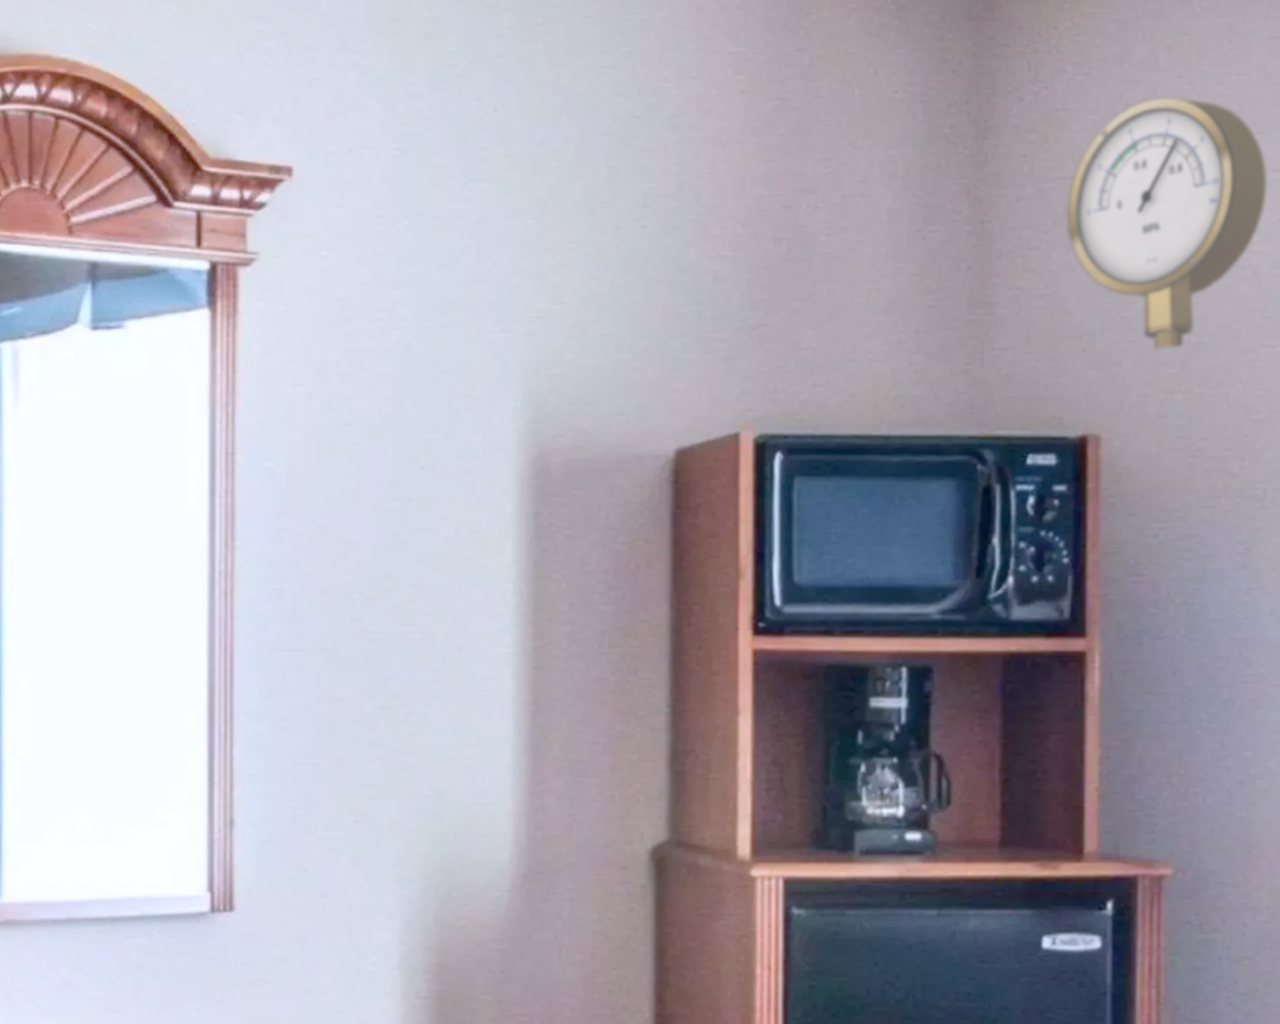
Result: 0.7 (MPa)
